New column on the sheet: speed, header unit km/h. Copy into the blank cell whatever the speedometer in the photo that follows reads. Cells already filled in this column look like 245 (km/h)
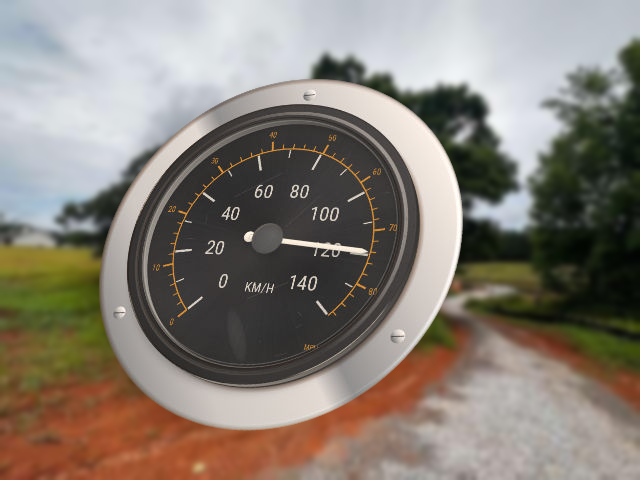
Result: 120 (km/h)
